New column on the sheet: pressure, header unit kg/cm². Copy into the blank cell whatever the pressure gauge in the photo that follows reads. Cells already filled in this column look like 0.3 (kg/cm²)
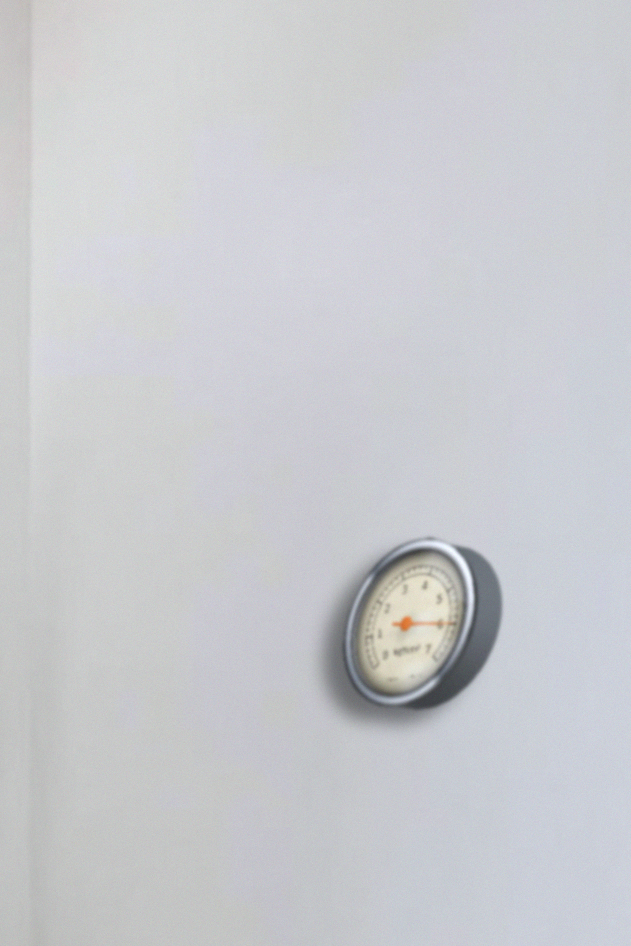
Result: 6 (kg/cm²)
